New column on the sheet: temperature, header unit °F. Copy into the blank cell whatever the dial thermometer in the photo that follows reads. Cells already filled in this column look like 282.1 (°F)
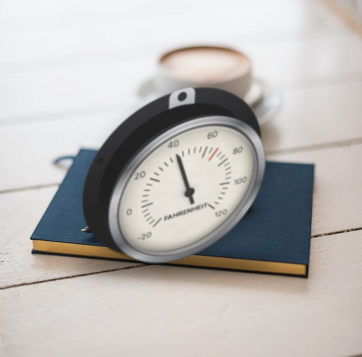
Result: 40 (°F)
